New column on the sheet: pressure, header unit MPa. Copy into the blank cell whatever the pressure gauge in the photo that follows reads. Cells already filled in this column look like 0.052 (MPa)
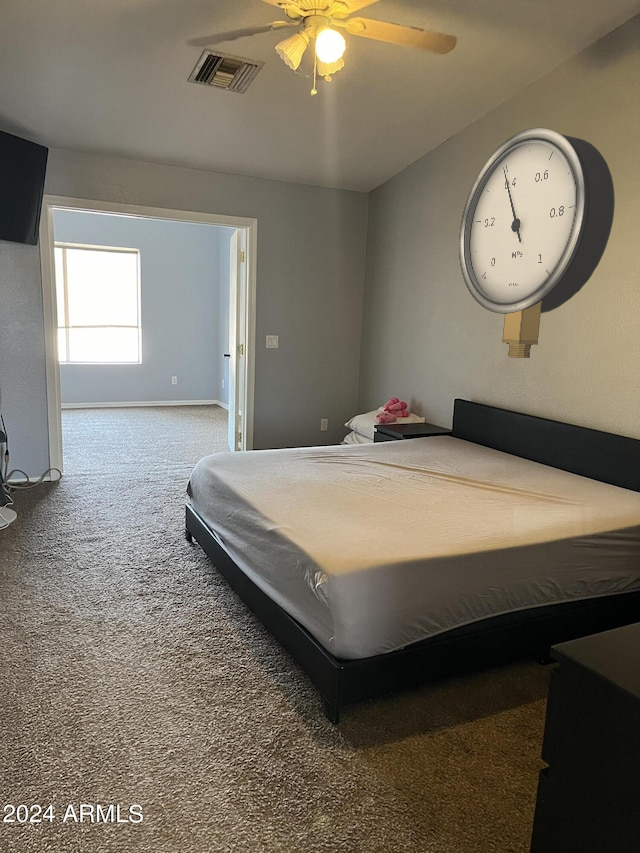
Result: 0.4 (MPa)
